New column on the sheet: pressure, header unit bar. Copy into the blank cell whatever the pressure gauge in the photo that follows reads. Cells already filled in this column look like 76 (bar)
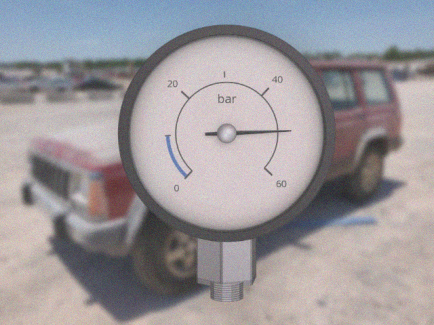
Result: 50 (bar)
